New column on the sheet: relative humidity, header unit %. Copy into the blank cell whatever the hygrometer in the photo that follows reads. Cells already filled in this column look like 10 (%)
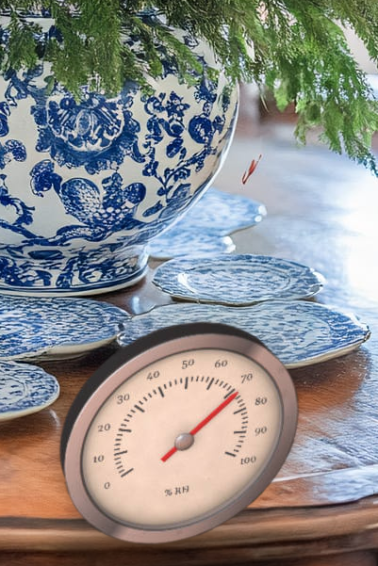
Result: 70 (%)
